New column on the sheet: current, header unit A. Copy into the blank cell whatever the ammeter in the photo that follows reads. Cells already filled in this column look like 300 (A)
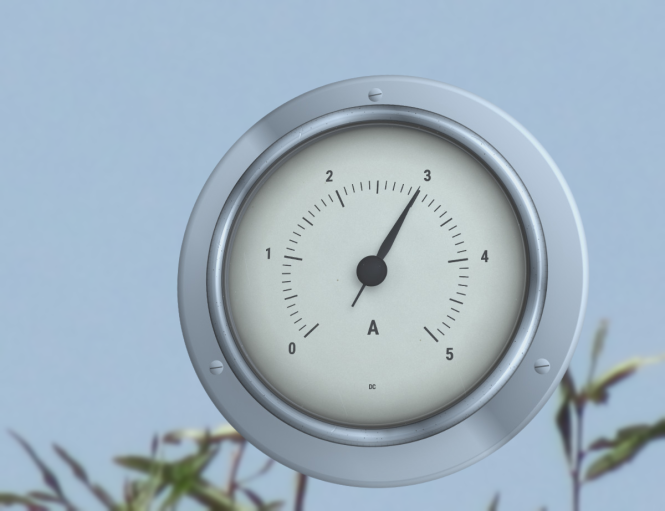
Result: 3 (A)
